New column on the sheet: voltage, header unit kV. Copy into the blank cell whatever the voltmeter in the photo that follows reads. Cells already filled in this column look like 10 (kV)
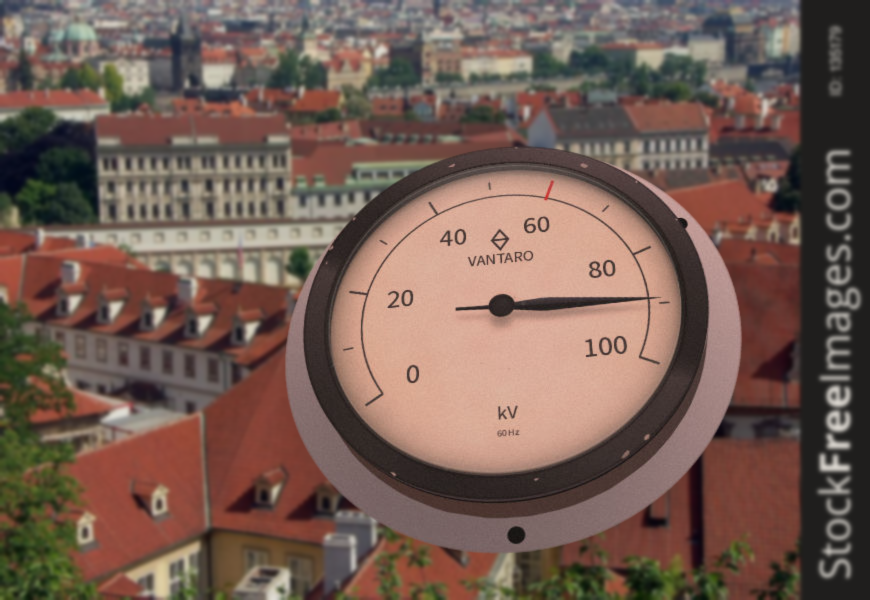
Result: 90 (kV)
